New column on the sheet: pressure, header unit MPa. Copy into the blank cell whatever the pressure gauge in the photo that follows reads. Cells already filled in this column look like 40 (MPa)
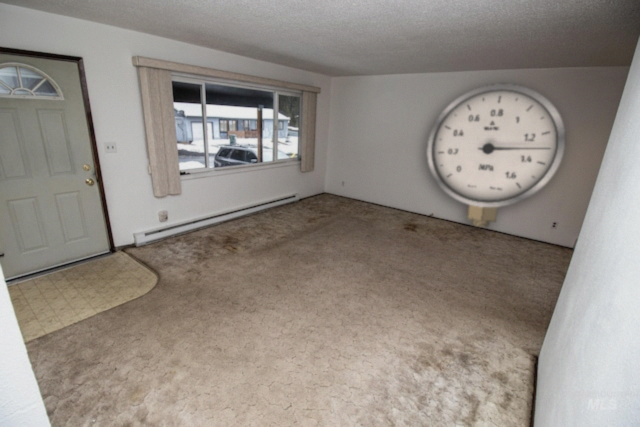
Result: 1.3 (MPa)
